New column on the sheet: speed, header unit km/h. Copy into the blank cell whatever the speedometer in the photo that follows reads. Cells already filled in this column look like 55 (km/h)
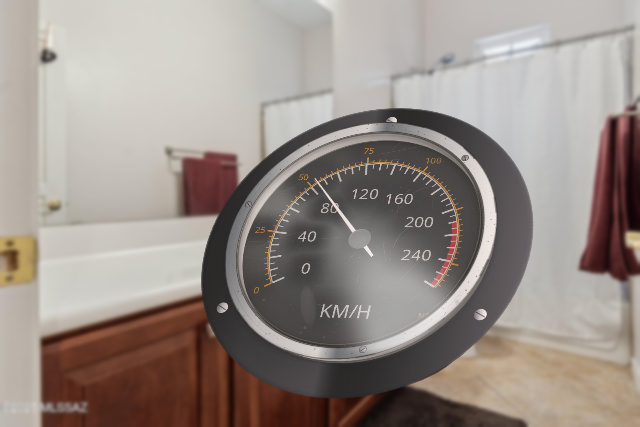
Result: 85 (km/h)
